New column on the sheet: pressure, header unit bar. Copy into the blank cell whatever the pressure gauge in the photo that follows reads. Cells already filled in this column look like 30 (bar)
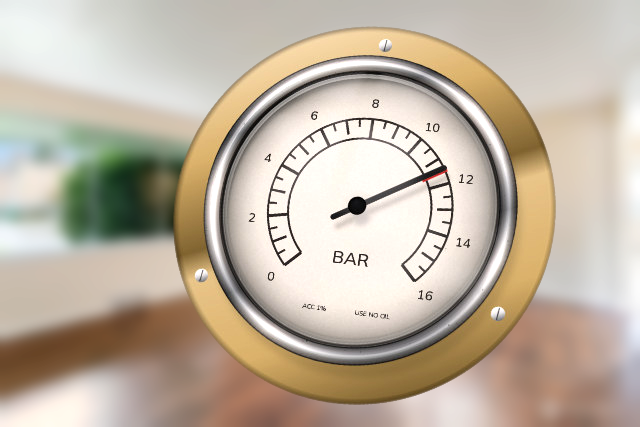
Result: 11.5 (bar)
